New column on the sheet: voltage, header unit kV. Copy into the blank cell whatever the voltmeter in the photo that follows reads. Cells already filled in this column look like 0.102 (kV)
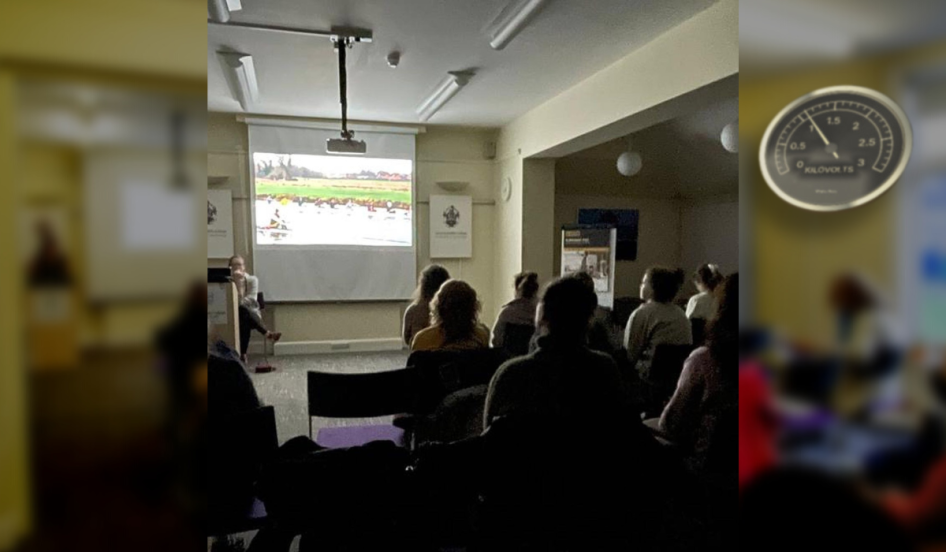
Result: 1.1 (kV)
